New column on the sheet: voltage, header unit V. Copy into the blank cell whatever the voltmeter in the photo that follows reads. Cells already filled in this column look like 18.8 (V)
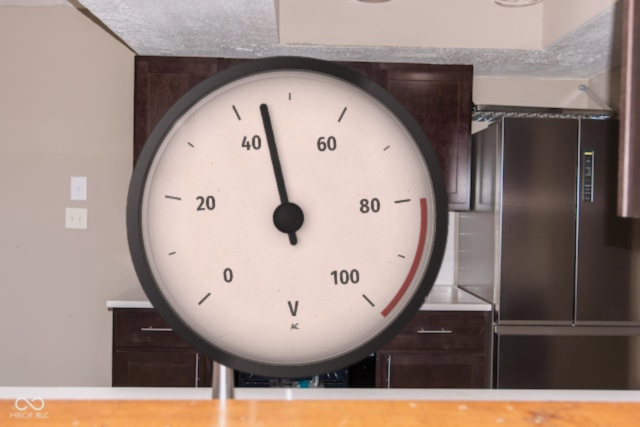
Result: 45 (V)
